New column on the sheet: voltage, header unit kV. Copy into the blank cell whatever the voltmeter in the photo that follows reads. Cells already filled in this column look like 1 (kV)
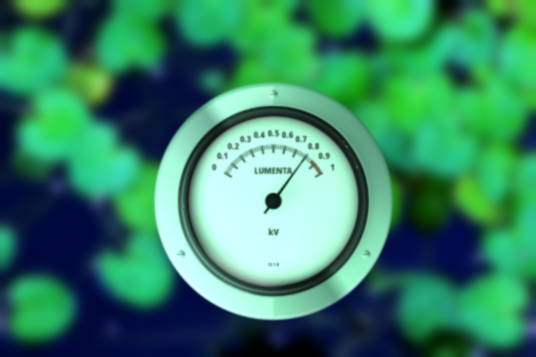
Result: 0.8 (kV)
